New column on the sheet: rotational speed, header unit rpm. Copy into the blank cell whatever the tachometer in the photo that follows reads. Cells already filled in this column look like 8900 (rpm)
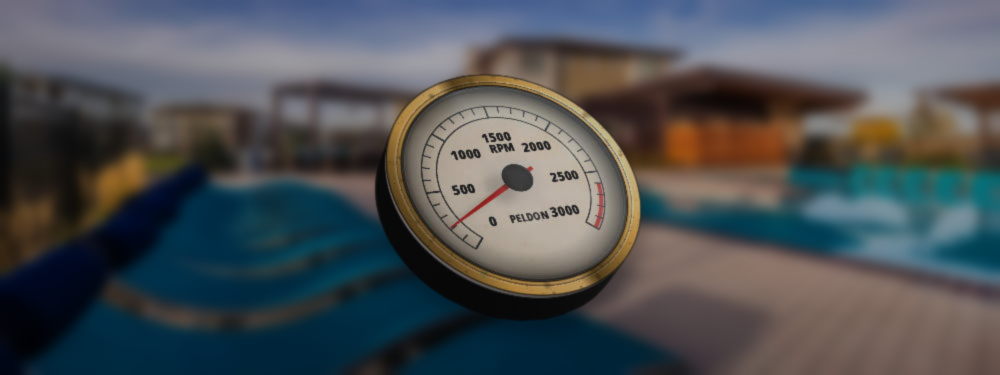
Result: 200 (rpm)
